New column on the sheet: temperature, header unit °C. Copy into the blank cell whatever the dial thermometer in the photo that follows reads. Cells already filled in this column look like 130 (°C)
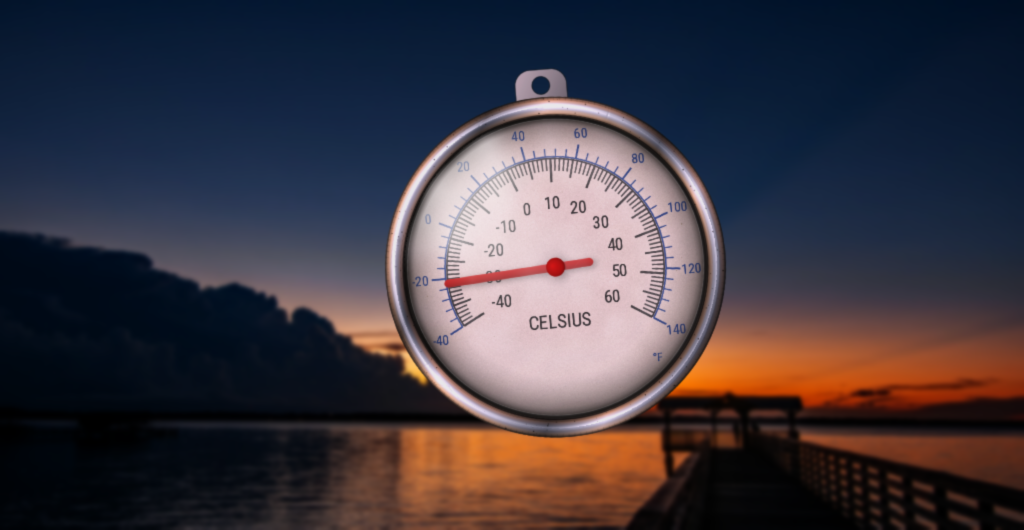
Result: -30 (°C)
